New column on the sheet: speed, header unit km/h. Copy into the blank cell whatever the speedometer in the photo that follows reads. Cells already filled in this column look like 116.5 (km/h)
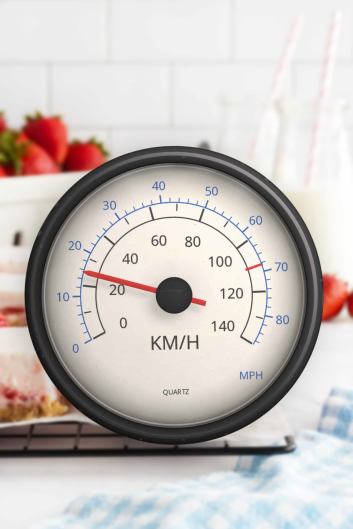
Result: 25 (km/h)
